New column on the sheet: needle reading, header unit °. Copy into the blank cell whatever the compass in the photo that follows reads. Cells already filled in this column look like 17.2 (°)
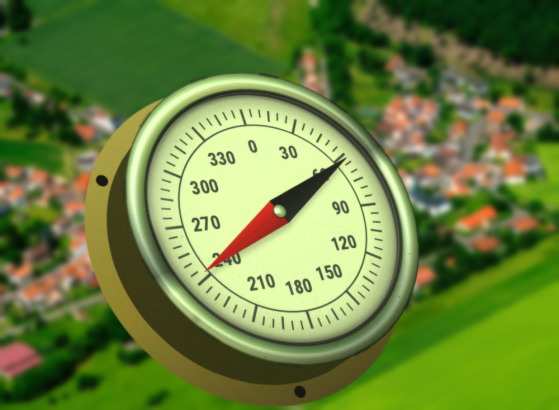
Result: 242.5 (°)
